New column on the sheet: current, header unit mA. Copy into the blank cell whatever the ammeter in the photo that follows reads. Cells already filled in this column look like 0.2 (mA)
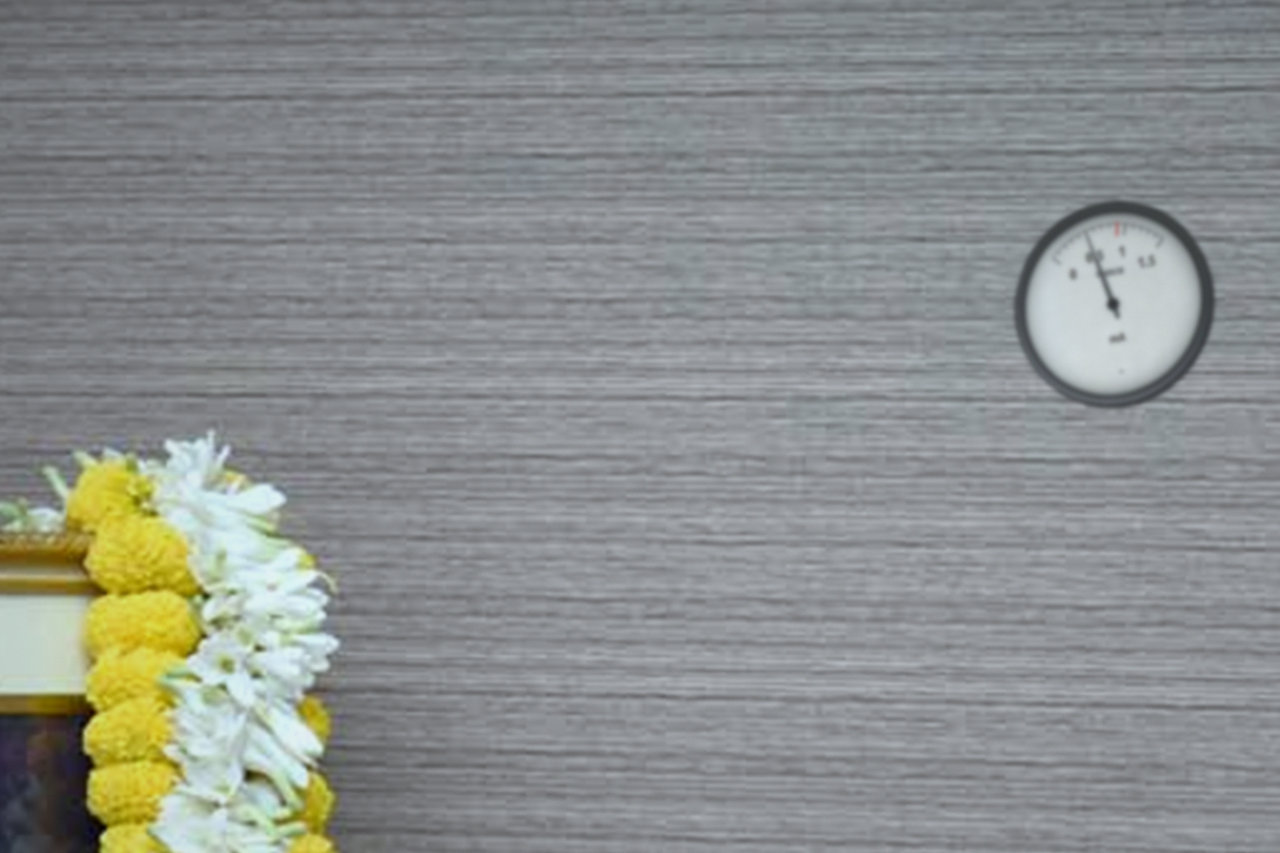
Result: 0.5 (mA)
